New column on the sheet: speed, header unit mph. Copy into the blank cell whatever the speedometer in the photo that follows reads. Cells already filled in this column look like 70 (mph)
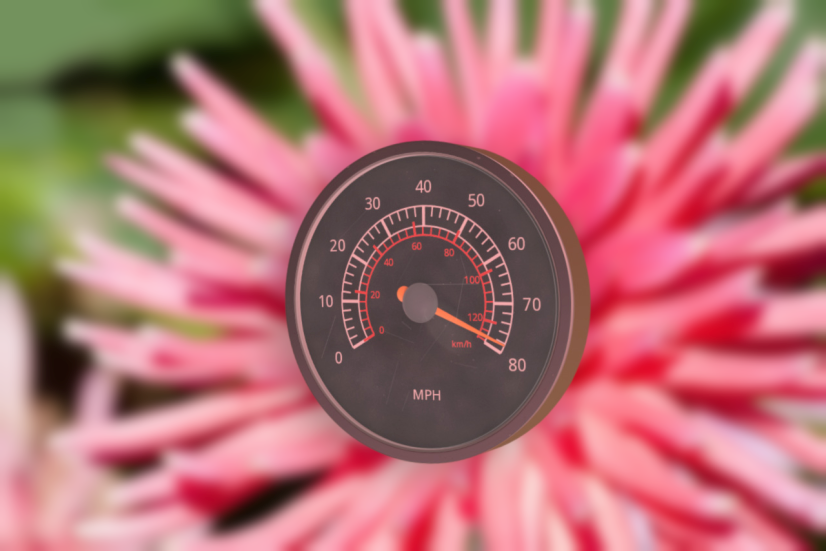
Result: 78 (mph)
